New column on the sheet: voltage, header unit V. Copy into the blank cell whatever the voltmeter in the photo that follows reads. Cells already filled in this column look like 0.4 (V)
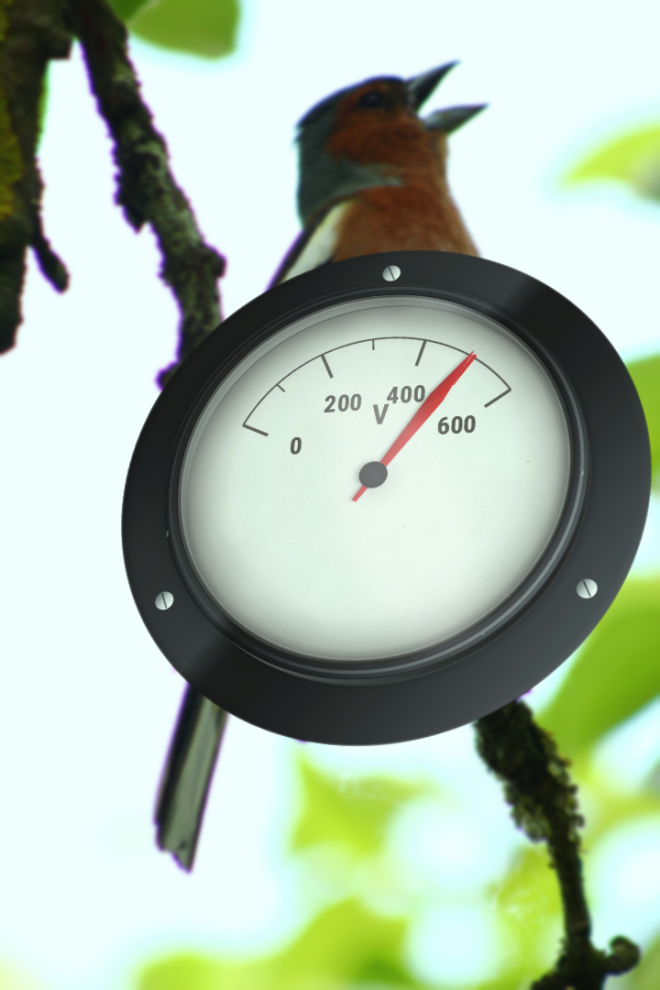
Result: 500 (V)
